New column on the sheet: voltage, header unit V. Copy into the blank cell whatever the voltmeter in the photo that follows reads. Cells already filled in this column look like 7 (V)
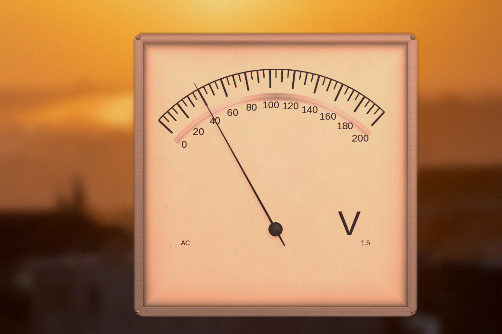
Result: 40 (V)
